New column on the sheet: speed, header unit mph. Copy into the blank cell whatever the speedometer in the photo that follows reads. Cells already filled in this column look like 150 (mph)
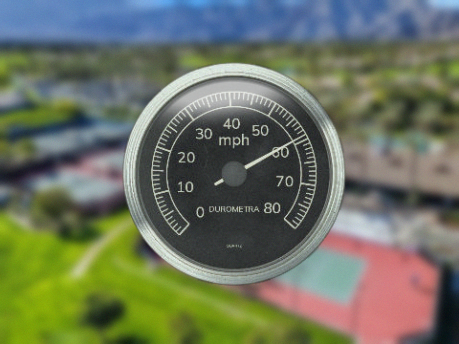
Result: 59 (mph)
